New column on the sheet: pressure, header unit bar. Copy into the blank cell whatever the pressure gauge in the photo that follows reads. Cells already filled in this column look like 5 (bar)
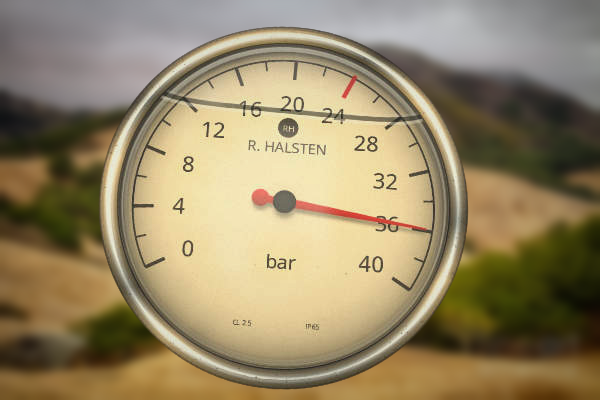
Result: 36 (bar)
